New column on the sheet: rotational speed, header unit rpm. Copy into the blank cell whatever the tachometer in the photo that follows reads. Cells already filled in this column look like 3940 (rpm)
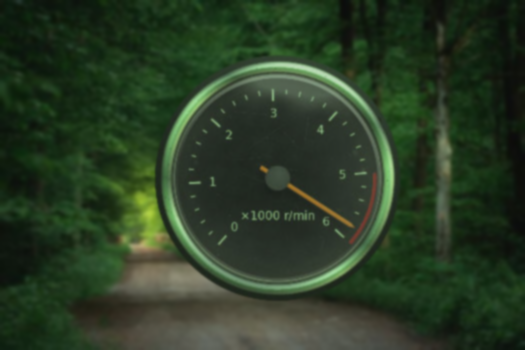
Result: 5800 (rpm)
